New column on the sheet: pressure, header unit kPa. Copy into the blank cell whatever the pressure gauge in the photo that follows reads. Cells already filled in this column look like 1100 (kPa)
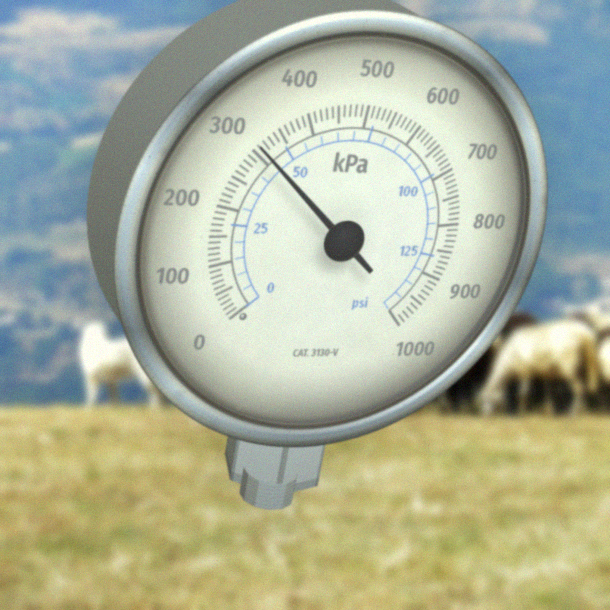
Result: 310 (kPa)
